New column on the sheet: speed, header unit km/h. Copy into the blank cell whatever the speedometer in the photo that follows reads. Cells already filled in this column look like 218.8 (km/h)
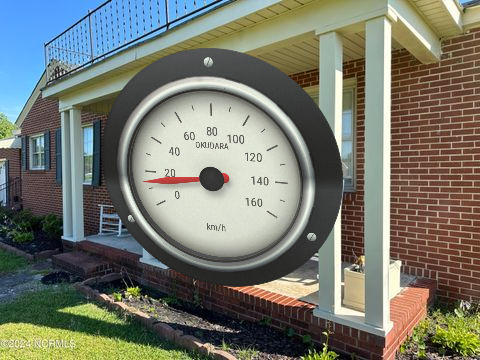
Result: 15 (km/h)
